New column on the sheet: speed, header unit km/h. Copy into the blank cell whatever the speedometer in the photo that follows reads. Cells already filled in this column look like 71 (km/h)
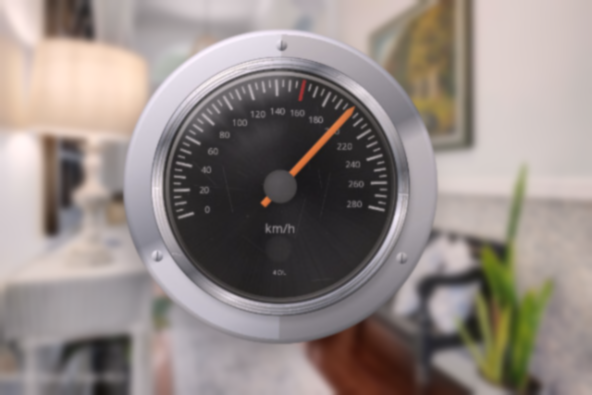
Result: 200 (km/h)
